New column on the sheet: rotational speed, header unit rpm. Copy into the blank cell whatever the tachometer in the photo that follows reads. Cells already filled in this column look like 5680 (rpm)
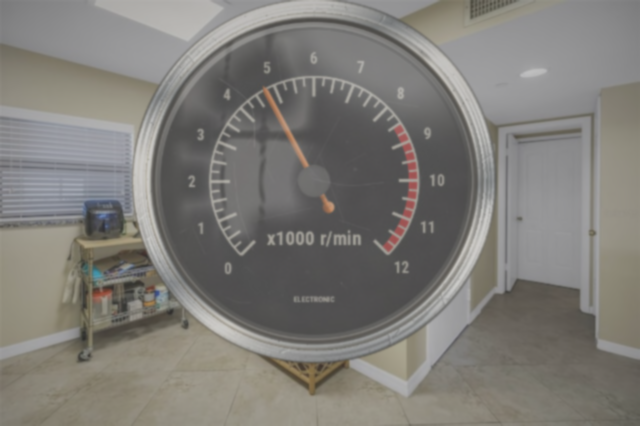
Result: 4750 (rpm)
